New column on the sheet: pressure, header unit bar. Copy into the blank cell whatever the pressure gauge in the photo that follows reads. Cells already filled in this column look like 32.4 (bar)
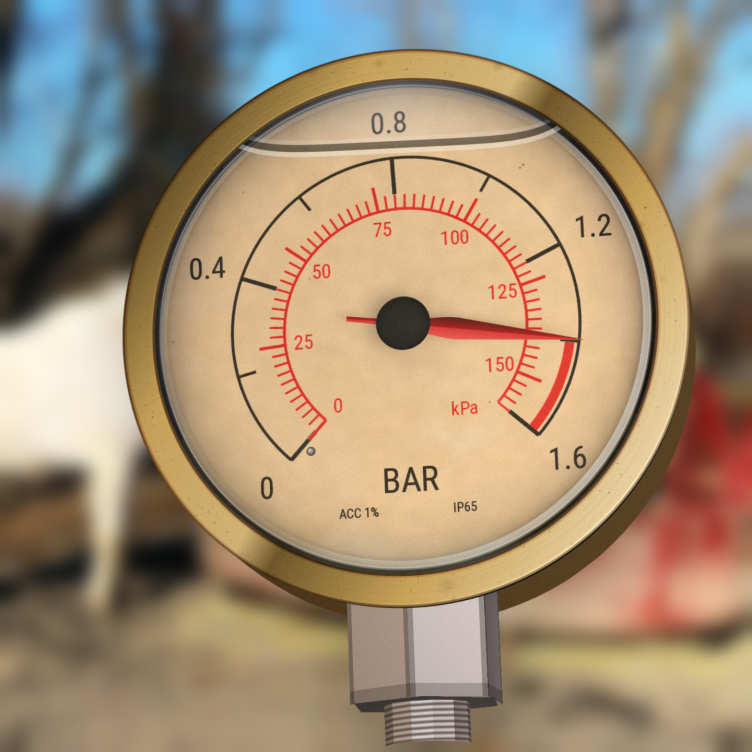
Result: 1.4 (bar)
